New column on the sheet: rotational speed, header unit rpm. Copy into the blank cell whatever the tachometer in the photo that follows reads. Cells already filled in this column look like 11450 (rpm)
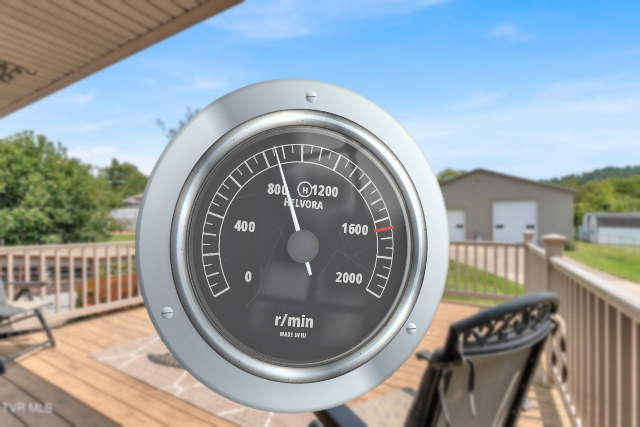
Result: 850 (rpm)
